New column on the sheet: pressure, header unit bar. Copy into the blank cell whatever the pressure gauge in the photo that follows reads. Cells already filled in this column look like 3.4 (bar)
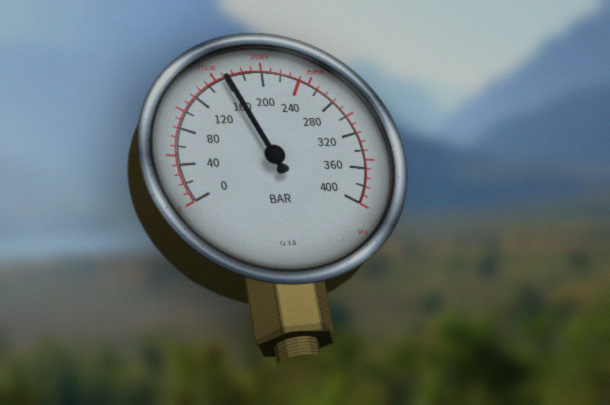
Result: 160 (bar)
